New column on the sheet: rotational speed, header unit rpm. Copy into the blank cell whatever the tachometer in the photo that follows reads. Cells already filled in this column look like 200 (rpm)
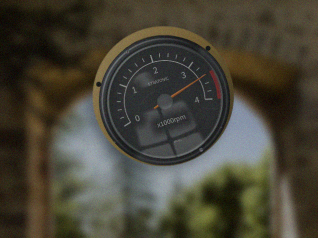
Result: 3400 (rpm)
